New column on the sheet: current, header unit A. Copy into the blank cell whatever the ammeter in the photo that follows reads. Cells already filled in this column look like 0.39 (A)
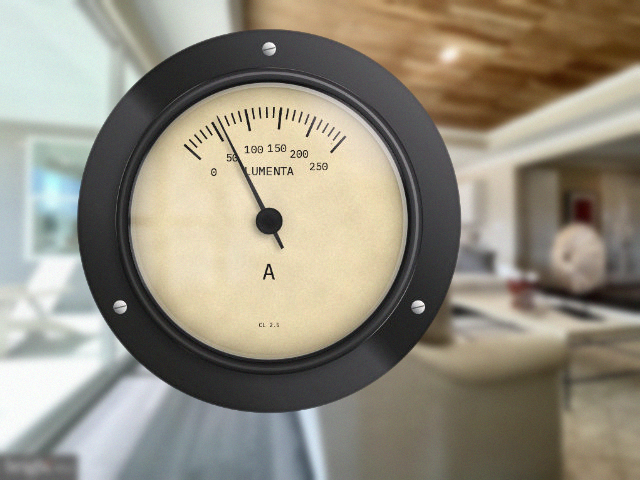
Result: 60 (A)
